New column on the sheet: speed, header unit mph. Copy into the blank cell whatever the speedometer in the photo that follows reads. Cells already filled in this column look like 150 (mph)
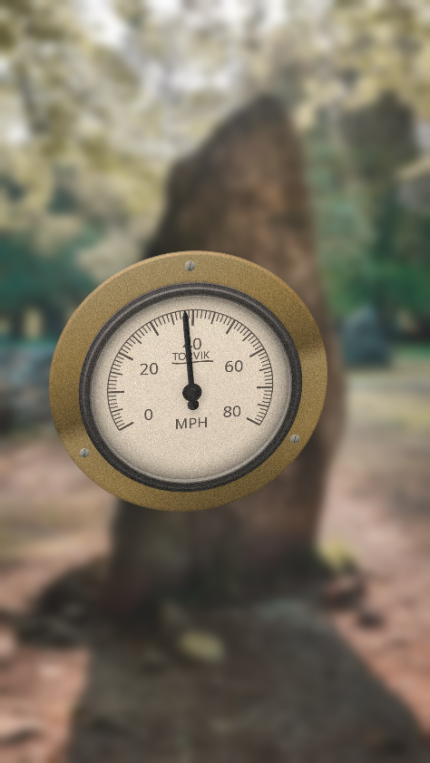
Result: 38 (mph)
